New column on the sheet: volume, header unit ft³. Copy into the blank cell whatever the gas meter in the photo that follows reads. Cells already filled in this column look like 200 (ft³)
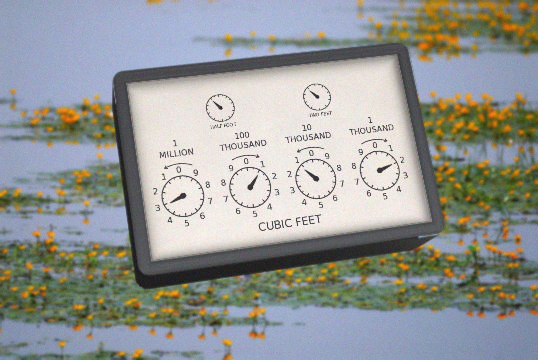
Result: 311200 (ft³)
